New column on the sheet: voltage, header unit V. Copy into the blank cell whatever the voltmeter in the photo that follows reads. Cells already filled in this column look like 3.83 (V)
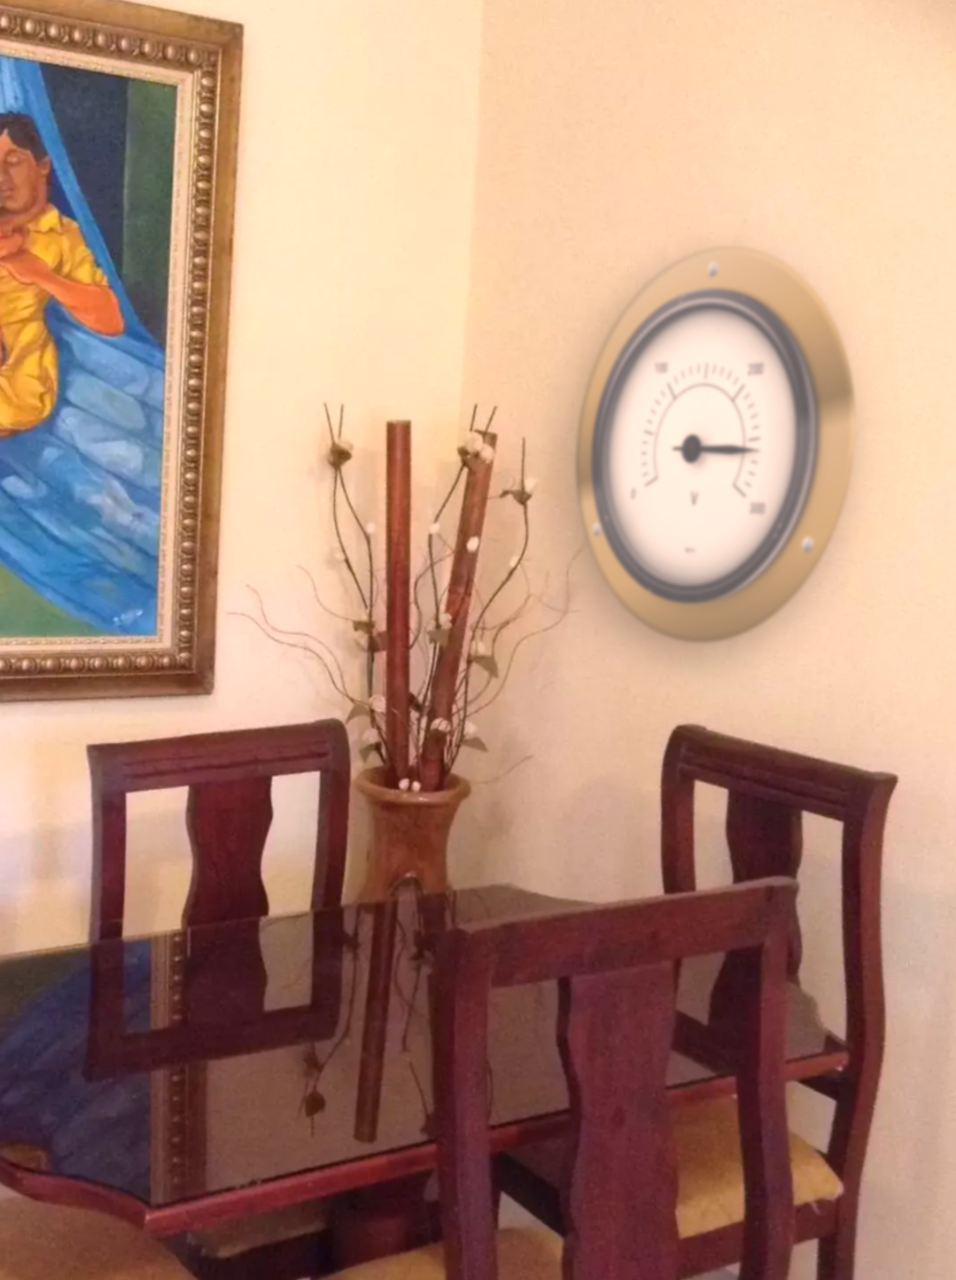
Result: 260 (V)
